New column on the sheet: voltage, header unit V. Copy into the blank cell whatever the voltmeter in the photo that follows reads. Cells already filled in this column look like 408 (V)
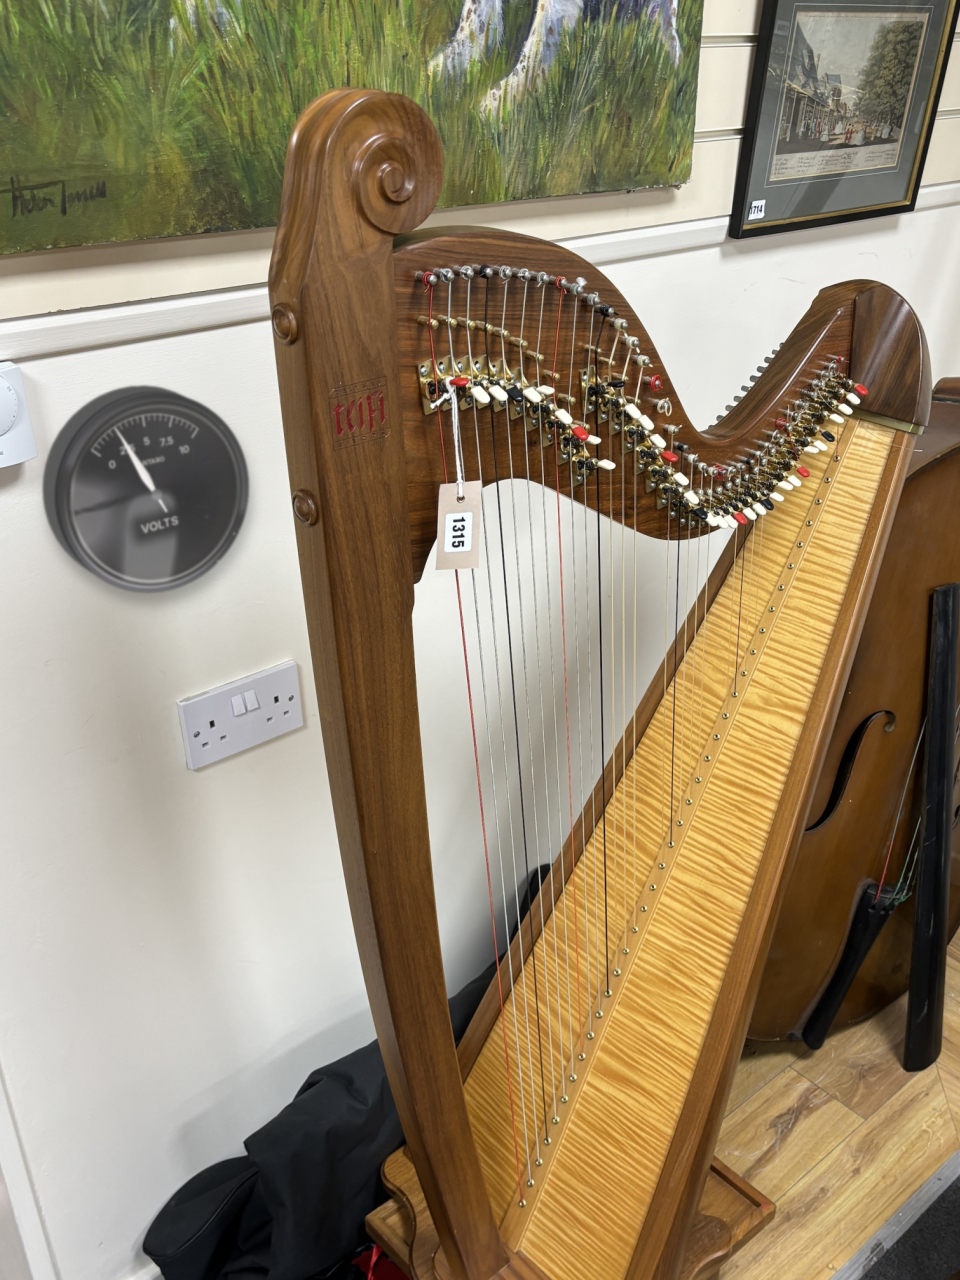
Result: 2.5 (V)
